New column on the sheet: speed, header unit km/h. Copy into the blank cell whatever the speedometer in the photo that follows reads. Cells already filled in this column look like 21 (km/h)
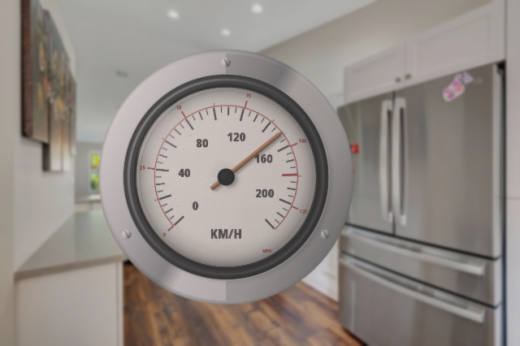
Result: 150 (km/h)
